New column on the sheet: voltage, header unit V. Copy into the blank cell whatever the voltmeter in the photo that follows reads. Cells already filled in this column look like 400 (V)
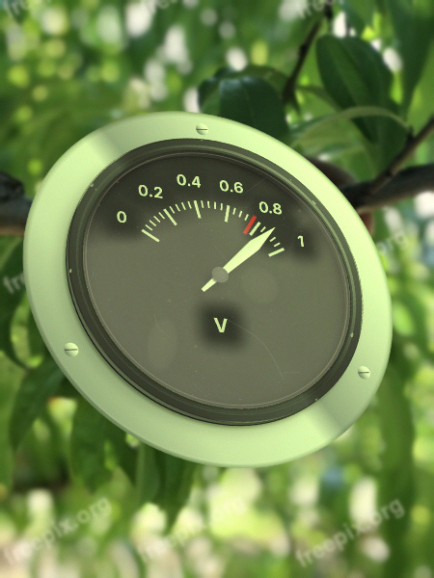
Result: 0.88 (V)
